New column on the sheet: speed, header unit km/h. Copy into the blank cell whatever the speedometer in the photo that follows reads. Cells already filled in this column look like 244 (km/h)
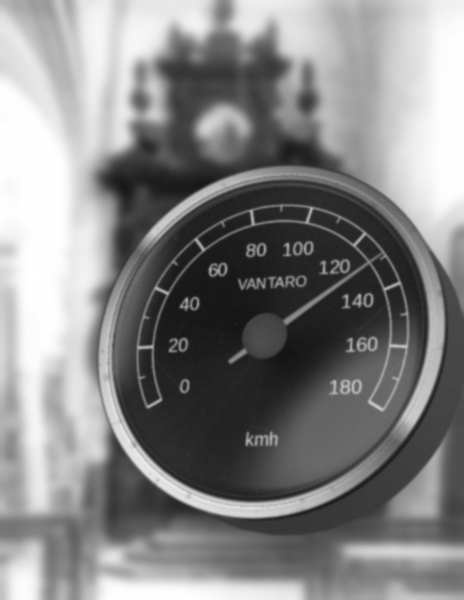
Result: 130 (km/h)
